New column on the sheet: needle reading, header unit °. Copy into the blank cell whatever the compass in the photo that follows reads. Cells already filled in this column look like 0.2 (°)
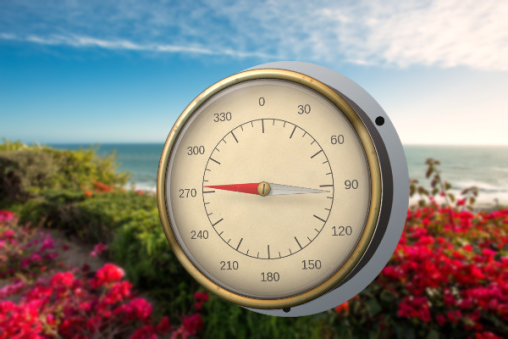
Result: 275 (°)
